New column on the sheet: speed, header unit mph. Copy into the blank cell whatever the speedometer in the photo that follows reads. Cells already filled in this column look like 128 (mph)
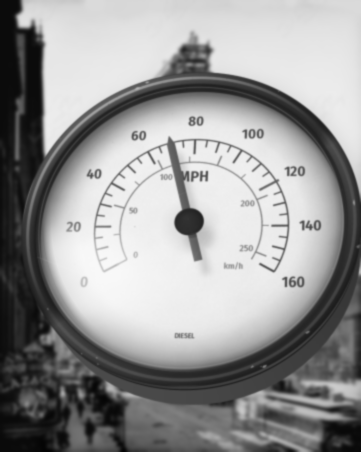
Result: 70 (mph)
